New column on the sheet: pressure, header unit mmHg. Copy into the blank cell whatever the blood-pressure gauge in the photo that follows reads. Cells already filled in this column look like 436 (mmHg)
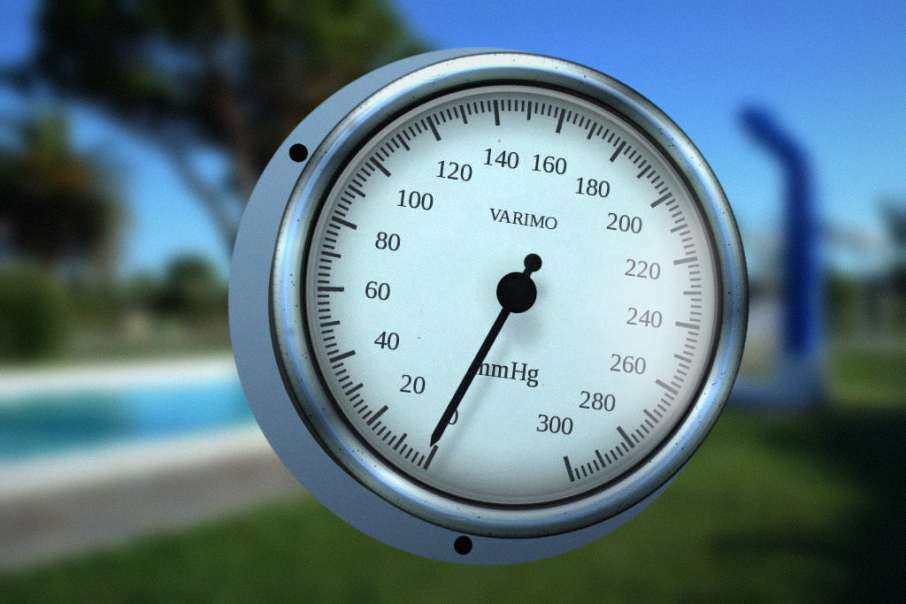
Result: 2 (mmHg)
